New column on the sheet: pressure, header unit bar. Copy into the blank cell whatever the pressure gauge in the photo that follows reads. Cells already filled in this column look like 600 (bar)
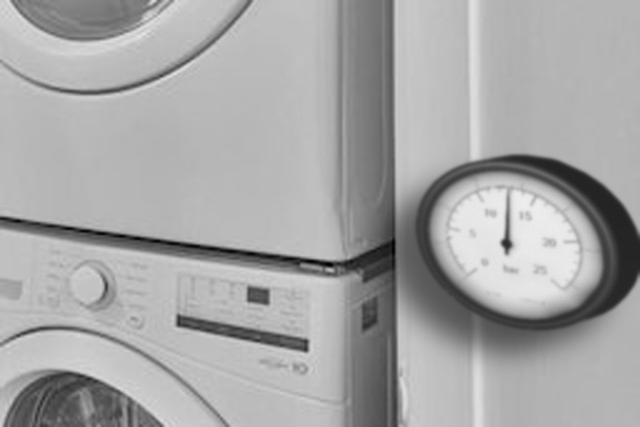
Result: 13 (bar)
